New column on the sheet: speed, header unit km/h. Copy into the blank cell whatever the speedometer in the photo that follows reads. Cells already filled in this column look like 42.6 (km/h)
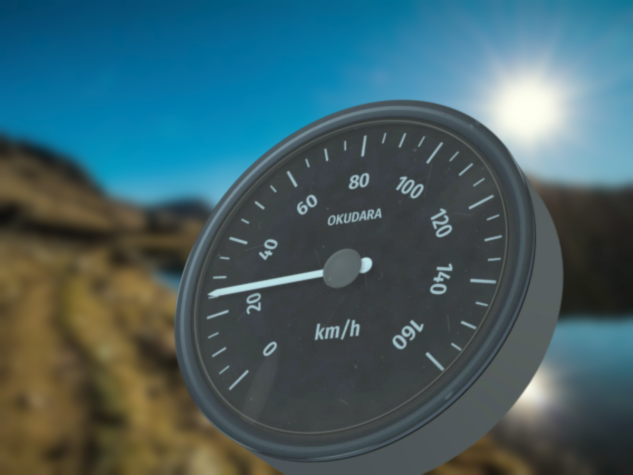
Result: 25 (km/h)
